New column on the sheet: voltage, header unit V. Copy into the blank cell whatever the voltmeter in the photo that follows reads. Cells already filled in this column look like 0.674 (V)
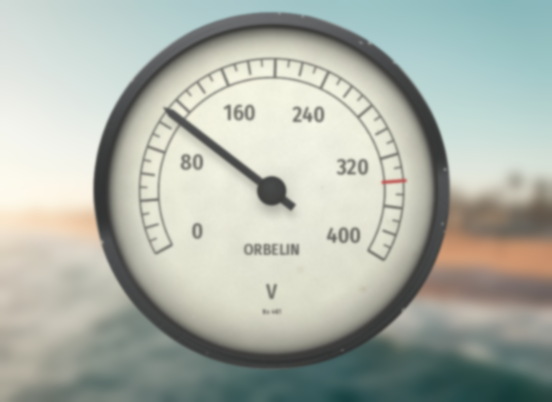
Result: 110 (V)
